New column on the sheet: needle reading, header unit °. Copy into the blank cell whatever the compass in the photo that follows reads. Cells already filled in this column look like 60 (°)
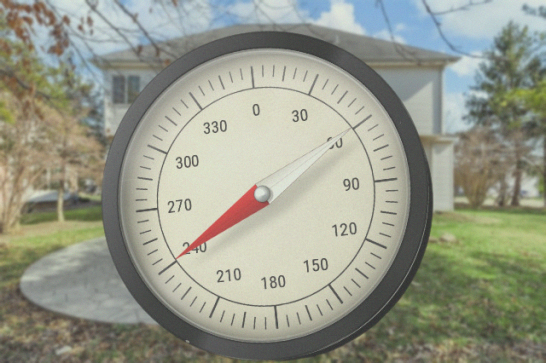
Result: 240 (°)
